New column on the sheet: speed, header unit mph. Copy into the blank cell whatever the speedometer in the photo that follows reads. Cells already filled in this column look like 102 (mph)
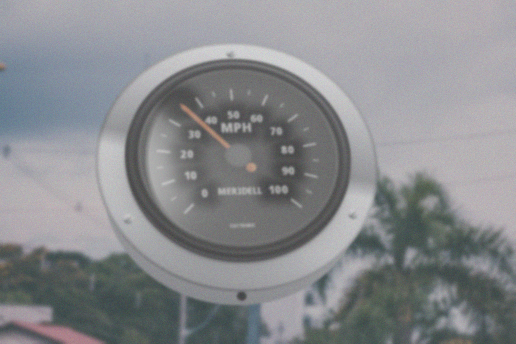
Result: 35 (mph)
